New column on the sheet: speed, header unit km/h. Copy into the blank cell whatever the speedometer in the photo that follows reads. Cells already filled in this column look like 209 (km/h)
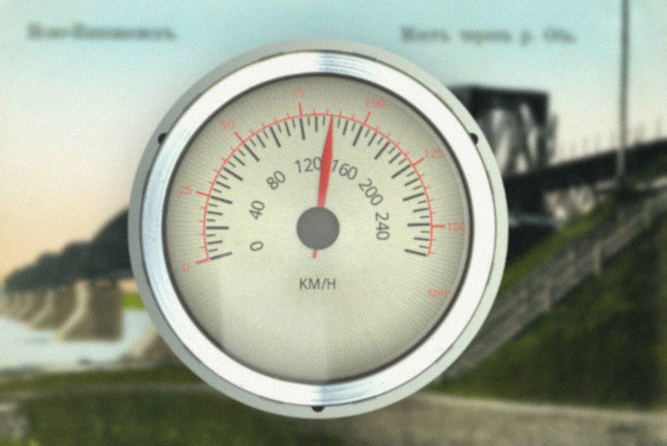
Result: 140 (km/h)
